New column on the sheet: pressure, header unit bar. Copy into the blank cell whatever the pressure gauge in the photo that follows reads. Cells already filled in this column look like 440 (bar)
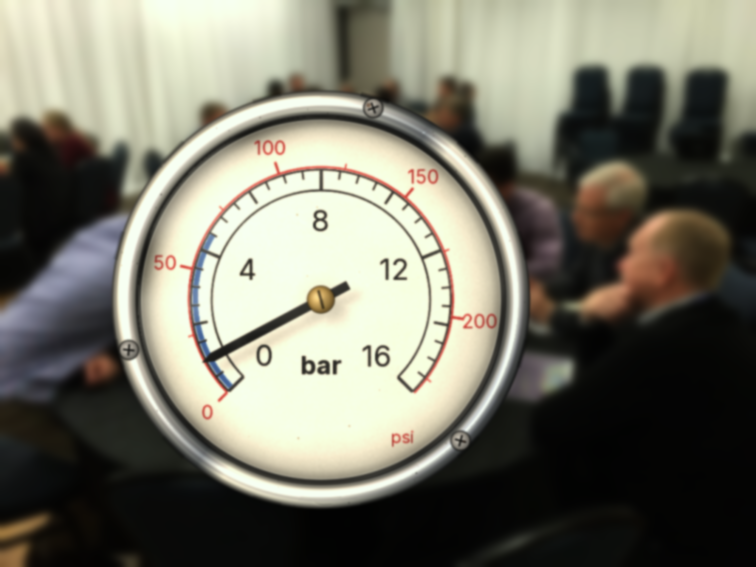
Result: 1 (bar)
